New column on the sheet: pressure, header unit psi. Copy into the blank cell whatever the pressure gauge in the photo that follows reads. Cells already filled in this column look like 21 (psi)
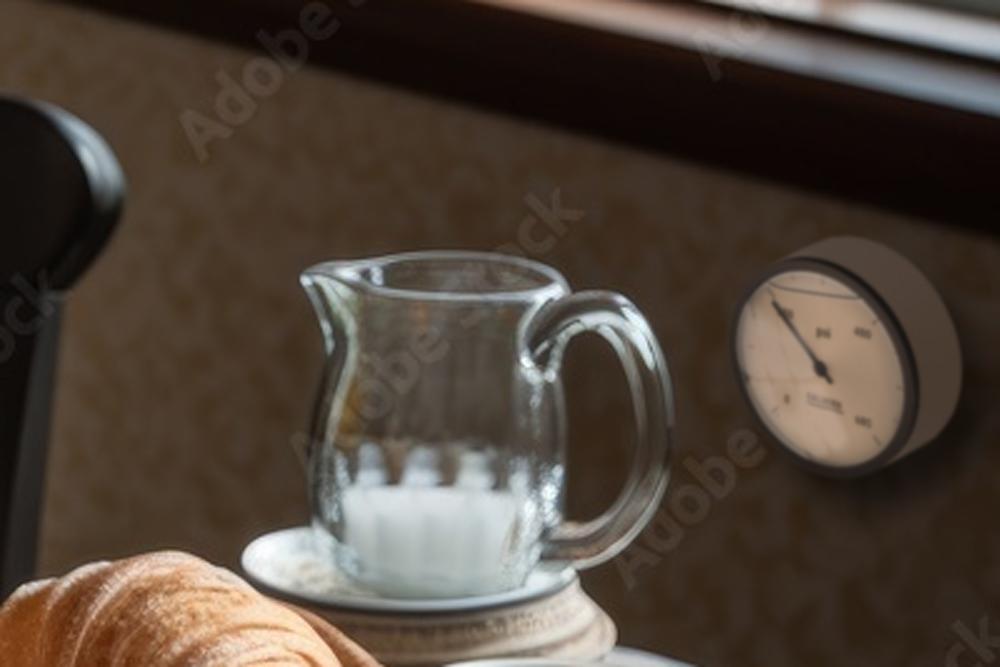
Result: 200 (psi)
